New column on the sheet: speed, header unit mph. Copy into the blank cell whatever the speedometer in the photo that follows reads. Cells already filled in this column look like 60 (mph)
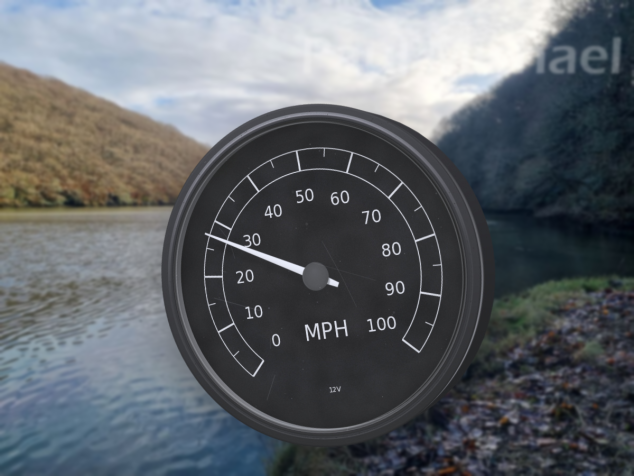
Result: 27.5 (mph)
